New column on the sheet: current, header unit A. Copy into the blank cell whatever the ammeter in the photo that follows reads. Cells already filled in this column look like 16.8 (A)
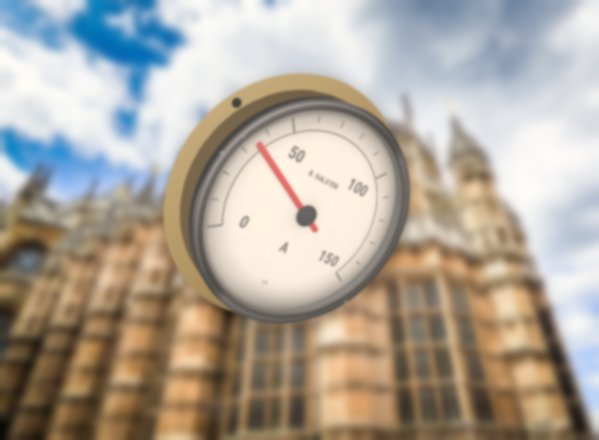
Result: 35 (A)
